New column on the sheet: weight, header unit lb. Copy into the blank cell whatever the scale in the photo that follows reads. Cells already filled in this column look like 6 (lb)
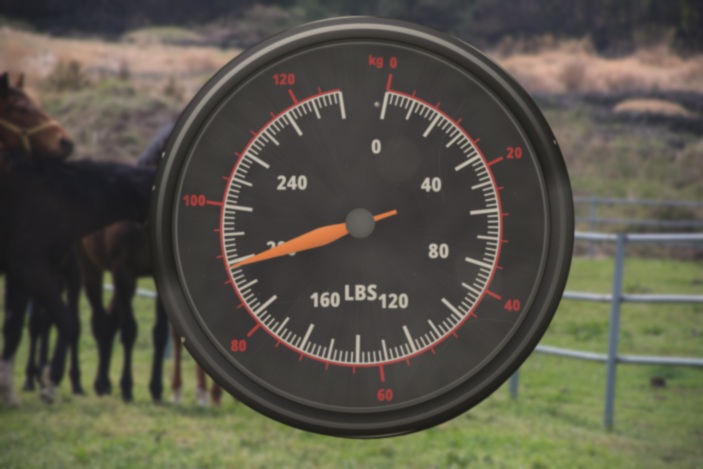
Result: 198 (lb)
